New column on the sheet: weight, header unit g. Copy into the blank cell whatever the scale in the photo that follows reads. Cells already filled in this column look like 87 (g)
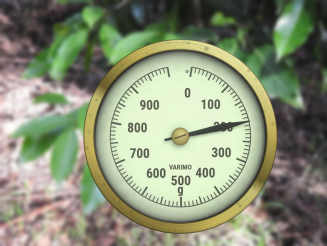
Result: 200 (g)
